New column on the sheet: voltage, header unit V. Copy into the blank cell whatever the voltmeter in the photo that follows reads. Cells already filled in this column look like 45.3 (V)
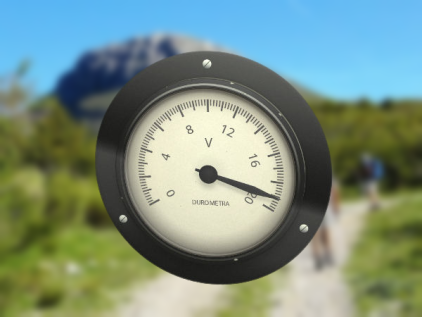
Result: 19 (V)
